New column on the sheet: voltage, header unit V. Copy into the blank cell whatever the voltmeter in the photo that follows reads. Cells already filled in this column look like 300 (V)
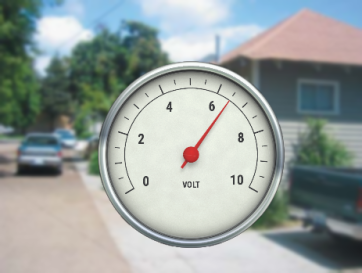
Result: 6.5 (V)
